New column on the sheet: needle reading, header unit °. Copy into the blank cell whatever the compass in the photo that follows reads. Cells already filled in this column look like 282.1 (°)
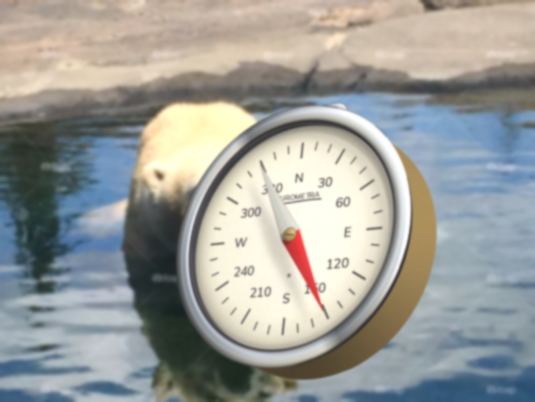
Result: 150 (°)
